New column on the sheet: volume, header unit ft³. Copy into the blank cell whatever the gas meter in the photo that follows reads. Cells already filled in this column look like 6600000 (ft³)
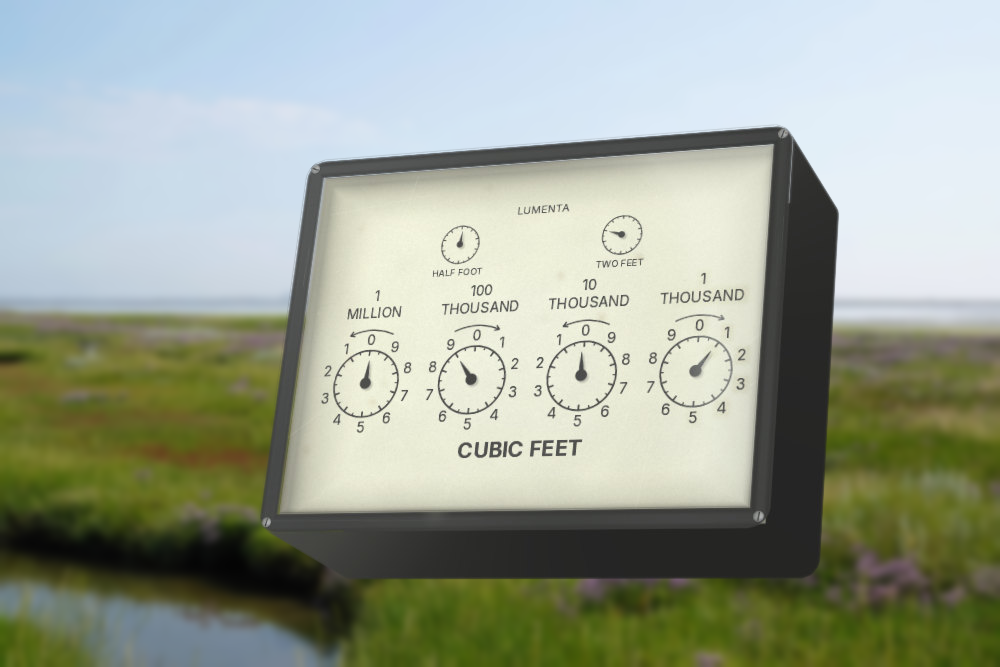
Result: 990100 (ft³)
